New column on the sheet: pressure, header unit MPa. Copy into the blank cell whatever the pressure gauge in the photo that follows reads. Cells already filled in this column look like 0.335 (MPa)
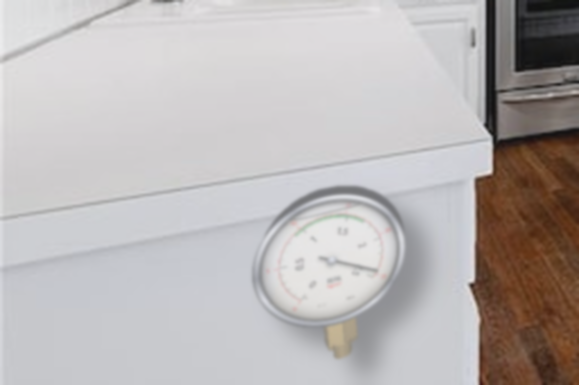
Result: 2.4 (MPa)
